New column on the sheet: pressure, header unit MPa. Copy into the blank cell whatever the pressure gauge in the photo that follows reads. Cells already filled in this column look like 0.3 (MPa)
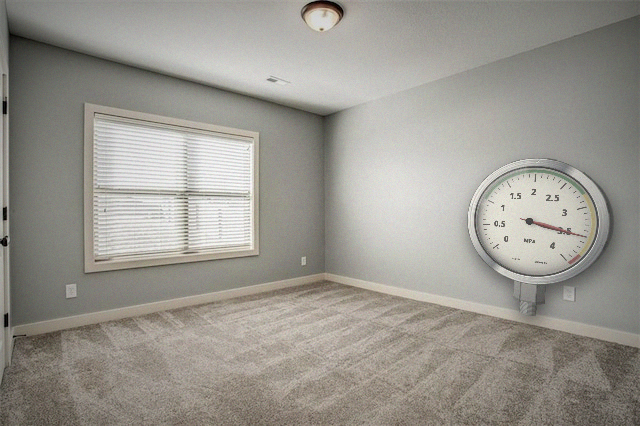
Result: 3.5 (MPa)
